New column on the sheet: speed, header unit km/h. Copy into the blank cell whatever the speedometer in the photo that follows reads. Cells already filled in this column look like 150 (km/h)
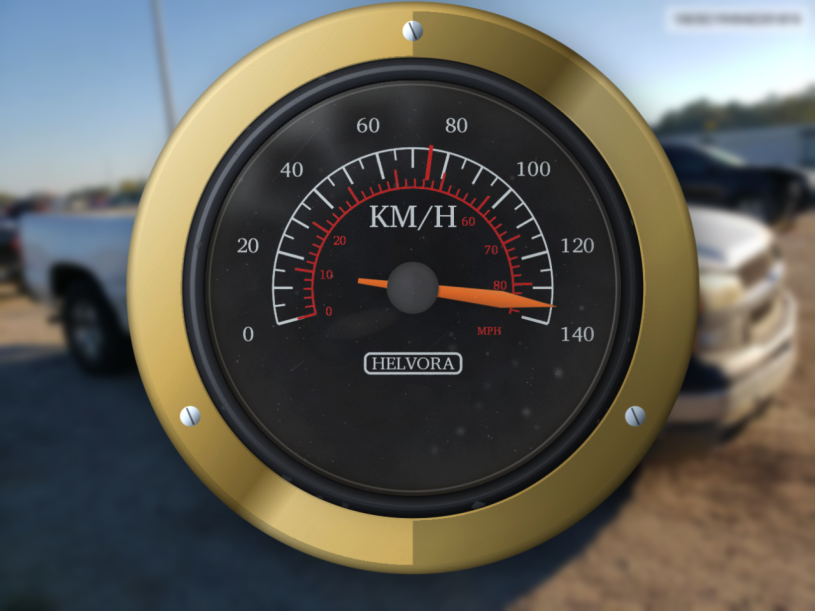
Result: 135 (km/h)
